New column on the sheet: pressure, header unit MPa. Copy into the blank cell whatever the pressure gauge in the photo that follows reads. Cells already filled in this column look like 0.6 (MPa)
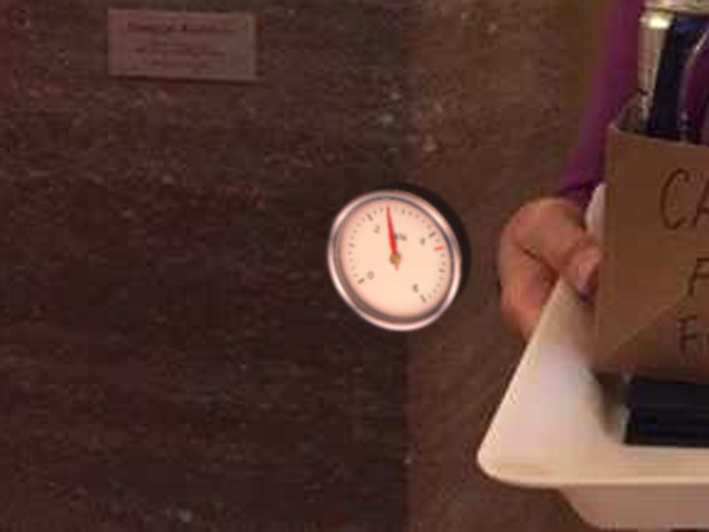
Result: 2.6 (MPa)
